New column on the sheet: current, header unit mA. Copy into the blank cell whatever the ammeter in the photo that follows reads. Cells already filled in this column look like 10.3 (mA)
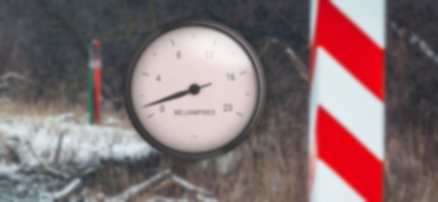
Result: 1 (mA)
